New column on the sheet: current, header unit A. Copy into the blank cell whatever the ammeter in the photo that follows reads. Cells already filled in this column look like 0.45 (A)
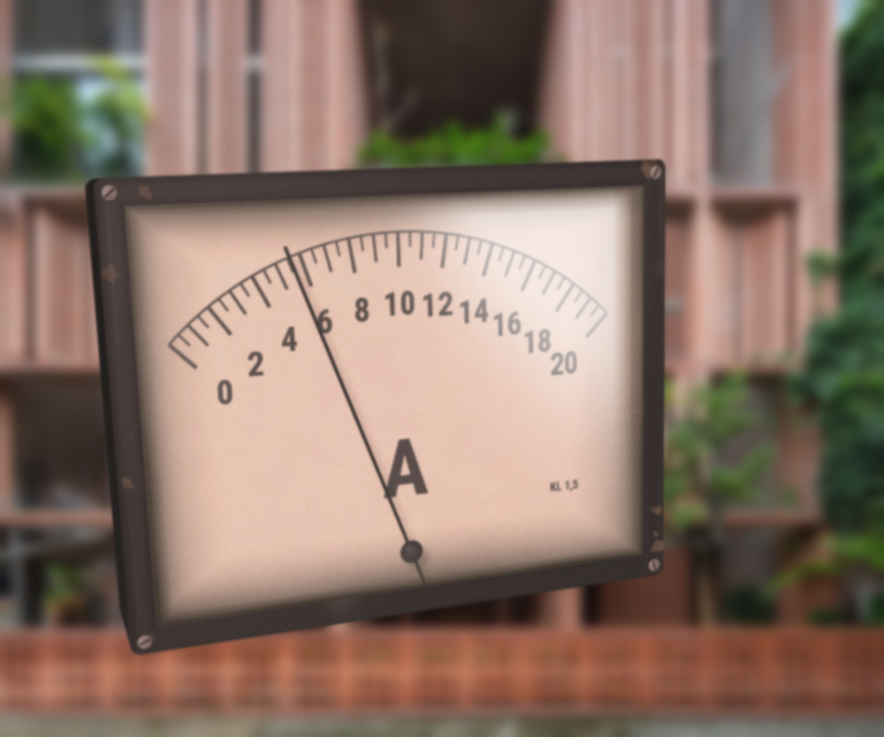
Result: 5.5 (A)
